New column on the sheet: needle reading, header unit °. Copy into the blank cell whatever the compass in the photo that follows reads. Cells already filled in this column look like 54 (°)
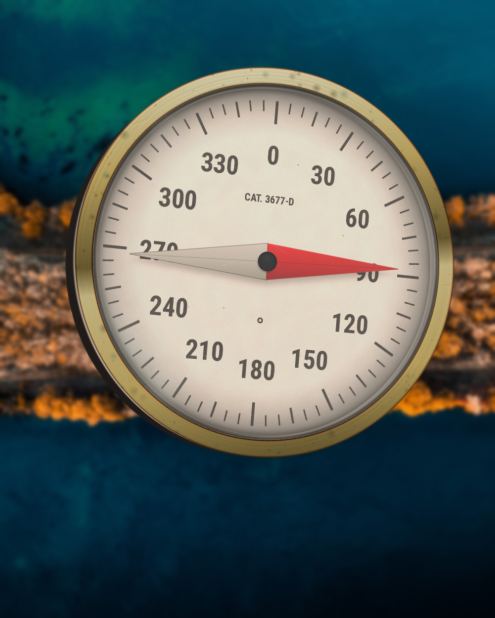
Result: 87.5 (°)
